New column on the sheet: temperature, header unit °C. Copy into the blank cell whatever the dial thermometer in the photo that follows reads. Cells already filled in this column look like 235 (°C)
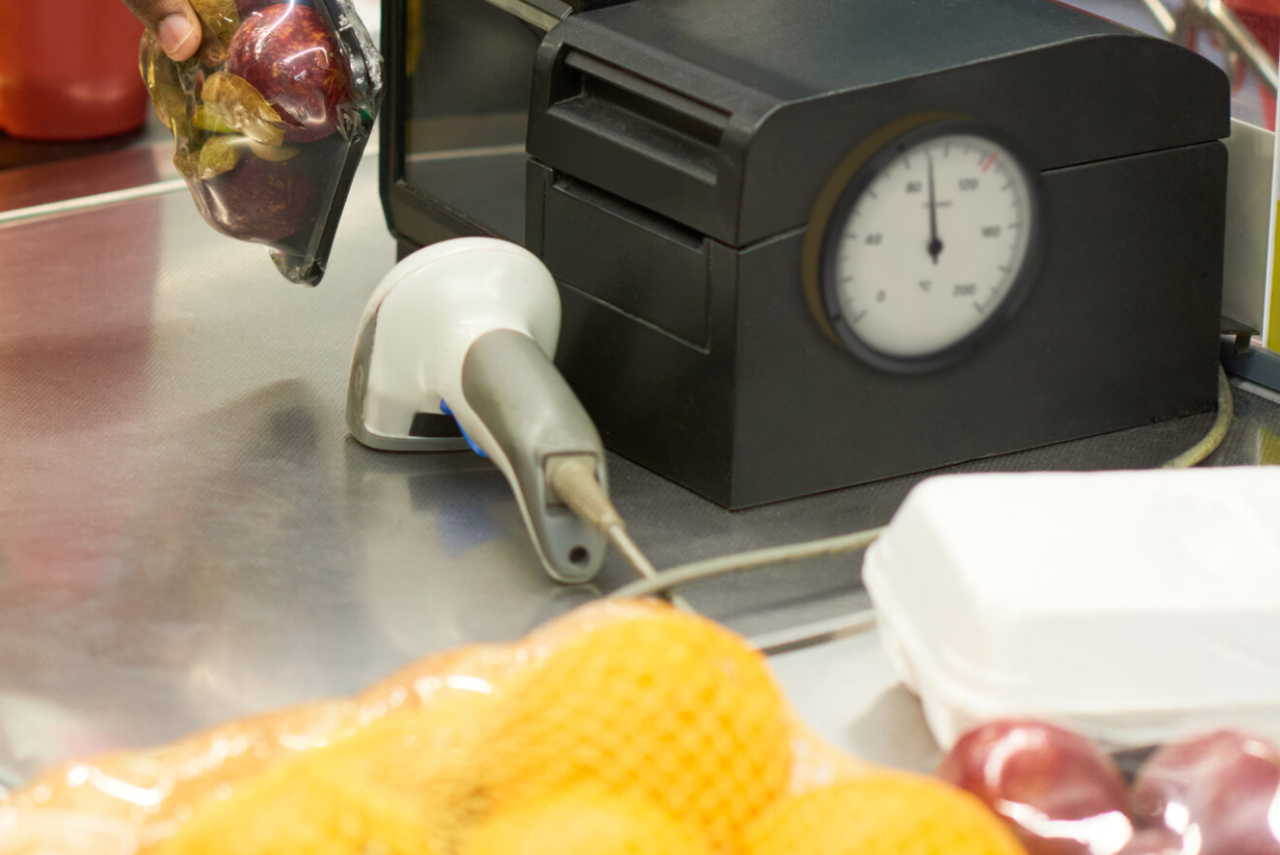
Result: 90 (°C)
